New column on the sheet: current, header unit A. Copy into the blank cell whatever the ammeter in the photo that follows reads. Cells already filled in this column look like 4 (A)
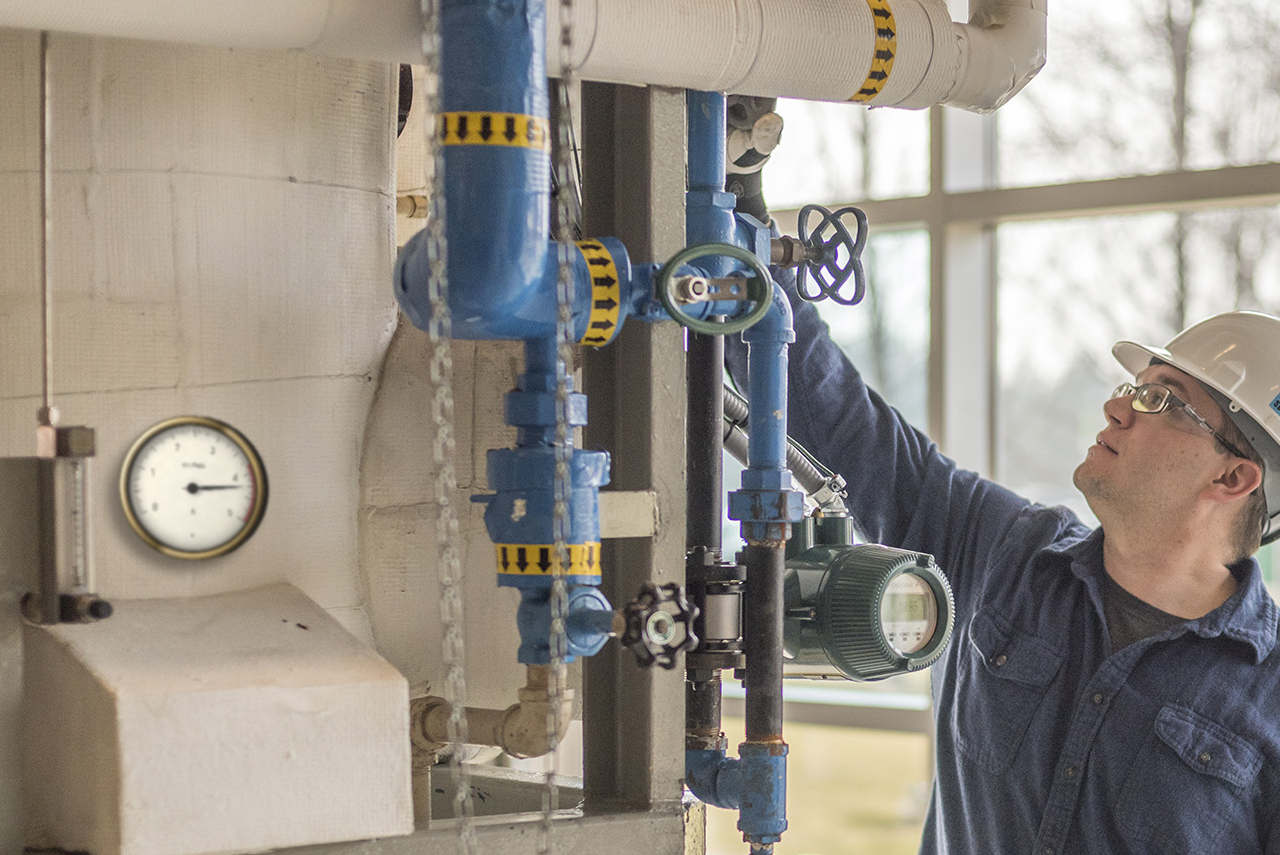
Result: 4.25 (A)
